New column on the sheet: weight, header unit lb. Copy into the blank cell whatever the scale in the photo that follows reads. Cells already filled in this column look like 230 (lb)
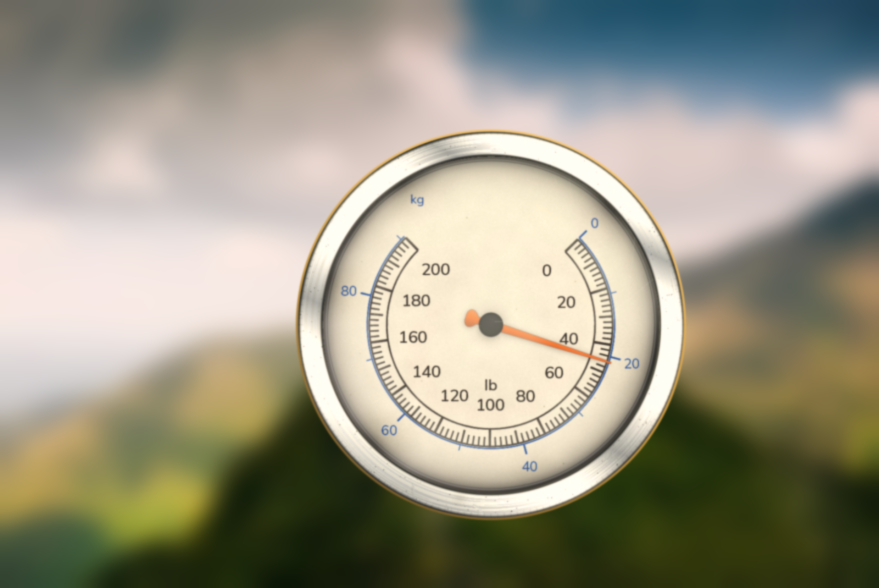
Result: 46 (lb)
